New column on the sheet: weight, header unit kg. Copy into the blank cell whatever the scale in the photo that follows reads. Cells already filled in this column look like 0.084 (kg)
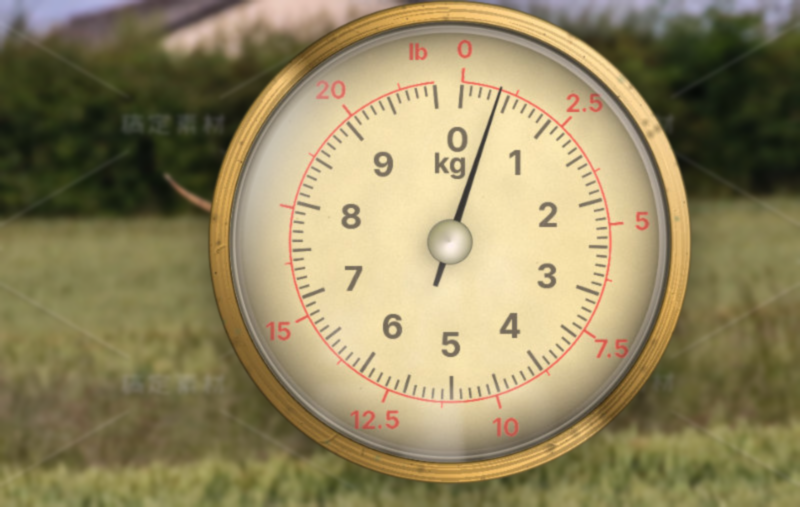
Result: 0.4 (kg)
